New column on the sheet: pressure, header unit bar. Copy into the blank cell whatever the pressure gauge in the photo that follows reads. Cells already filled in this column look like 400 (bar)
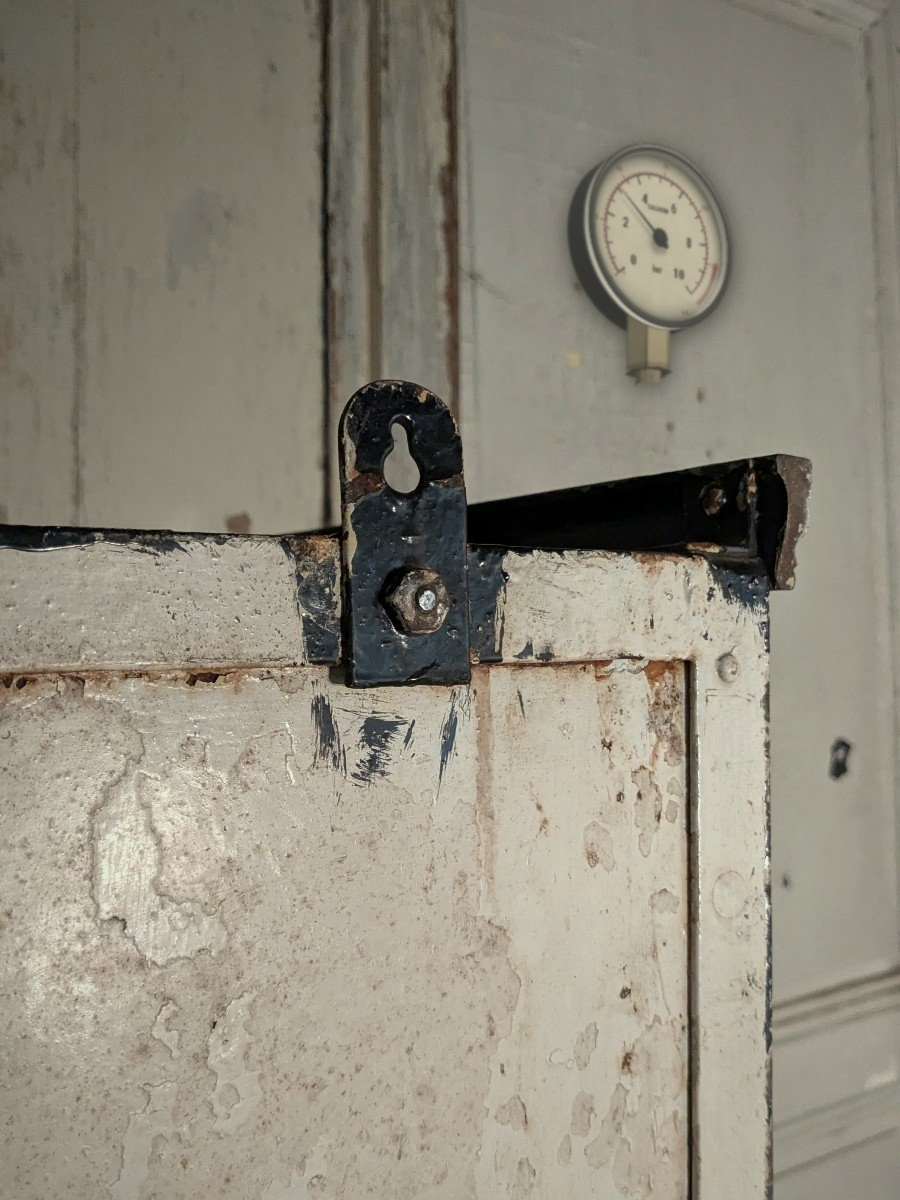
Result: 3 (bar)
